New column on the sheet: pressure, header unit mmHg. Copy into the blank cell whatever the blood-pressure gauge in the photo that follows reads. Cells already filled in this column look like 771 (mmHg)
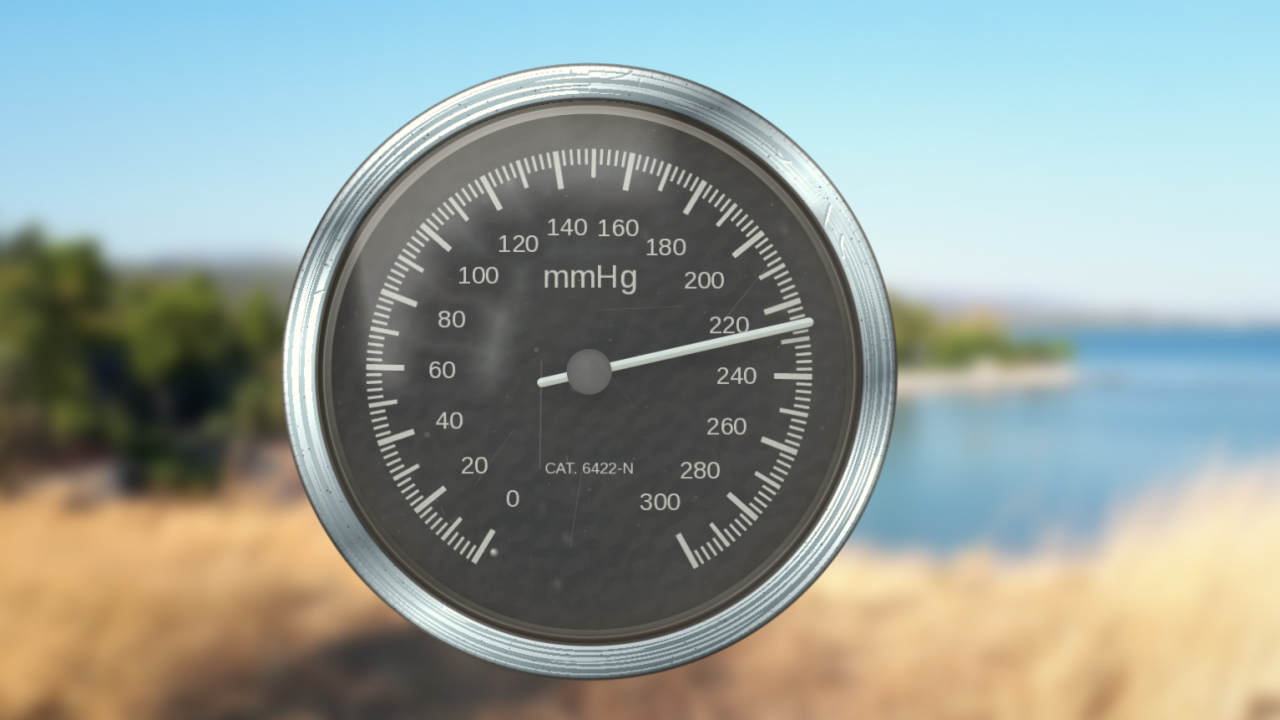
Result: 226 (mmHg)
